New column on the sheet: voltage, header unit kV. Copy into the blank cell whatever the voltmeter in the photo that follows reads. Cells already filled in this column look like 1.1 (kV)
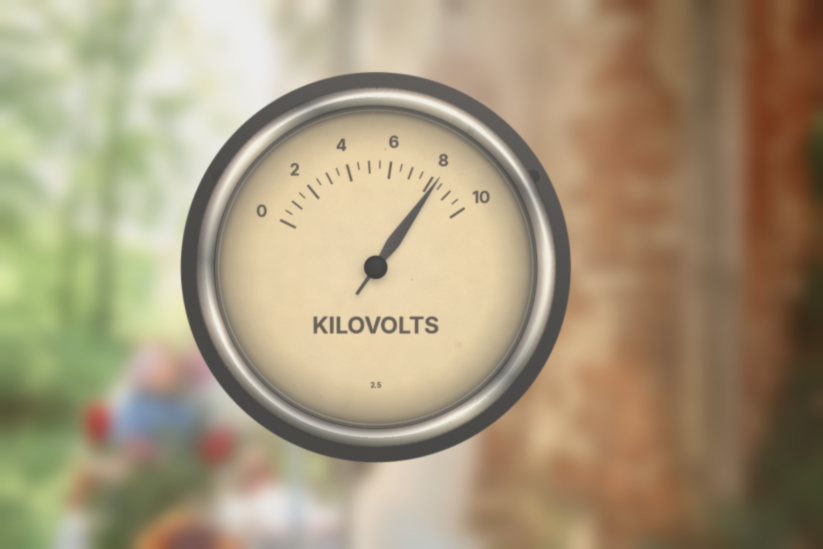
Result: 8.25 (kV)
